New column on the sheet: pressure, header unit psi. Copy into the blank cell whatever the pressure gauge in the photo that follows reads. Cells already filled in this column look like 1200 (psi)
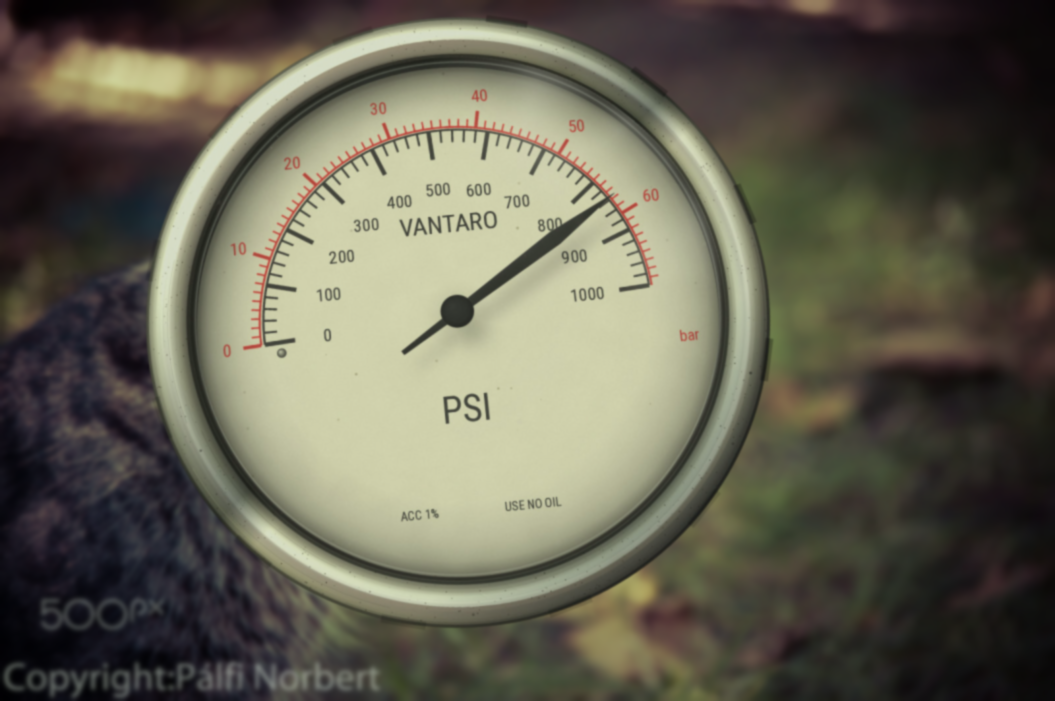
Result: 840 (psi)
